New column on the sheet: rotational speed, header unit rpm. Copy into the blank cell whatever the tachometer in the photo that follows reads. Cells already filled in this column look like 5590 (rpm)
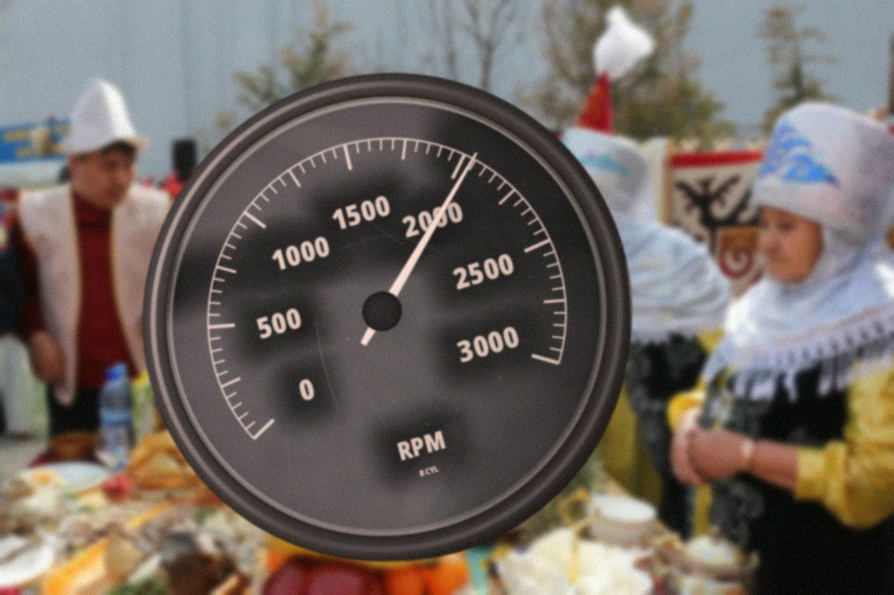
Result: 2050 (rpm)
